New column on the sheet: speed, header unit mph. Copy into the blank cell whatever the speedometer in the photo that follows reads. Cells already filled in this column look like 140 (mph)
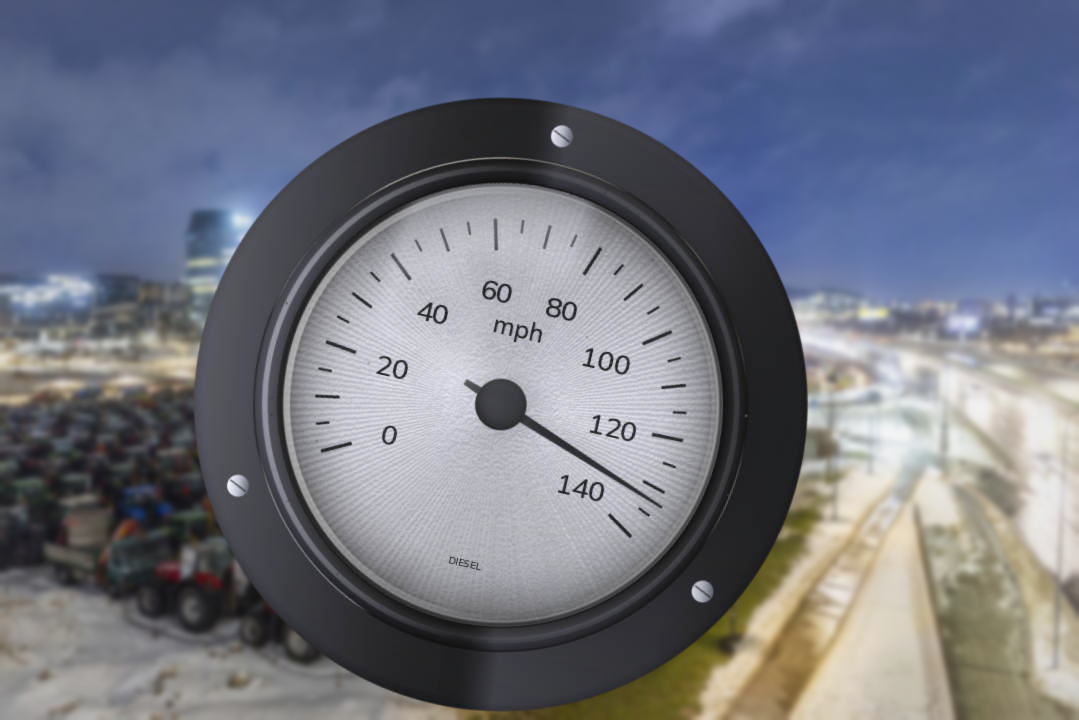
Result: 132.5 (mph)
